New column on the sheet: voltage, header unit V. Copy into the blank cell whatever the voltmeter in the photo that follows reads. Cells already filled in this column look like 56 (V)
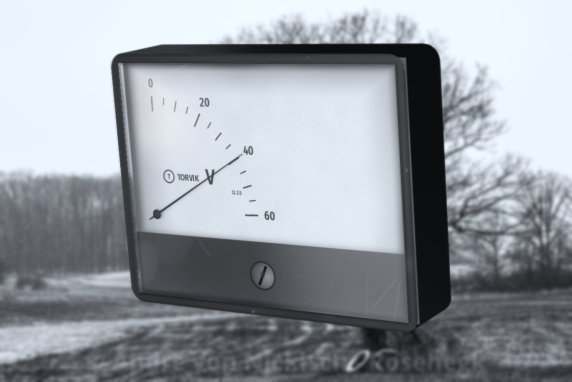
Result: 40 (V)
